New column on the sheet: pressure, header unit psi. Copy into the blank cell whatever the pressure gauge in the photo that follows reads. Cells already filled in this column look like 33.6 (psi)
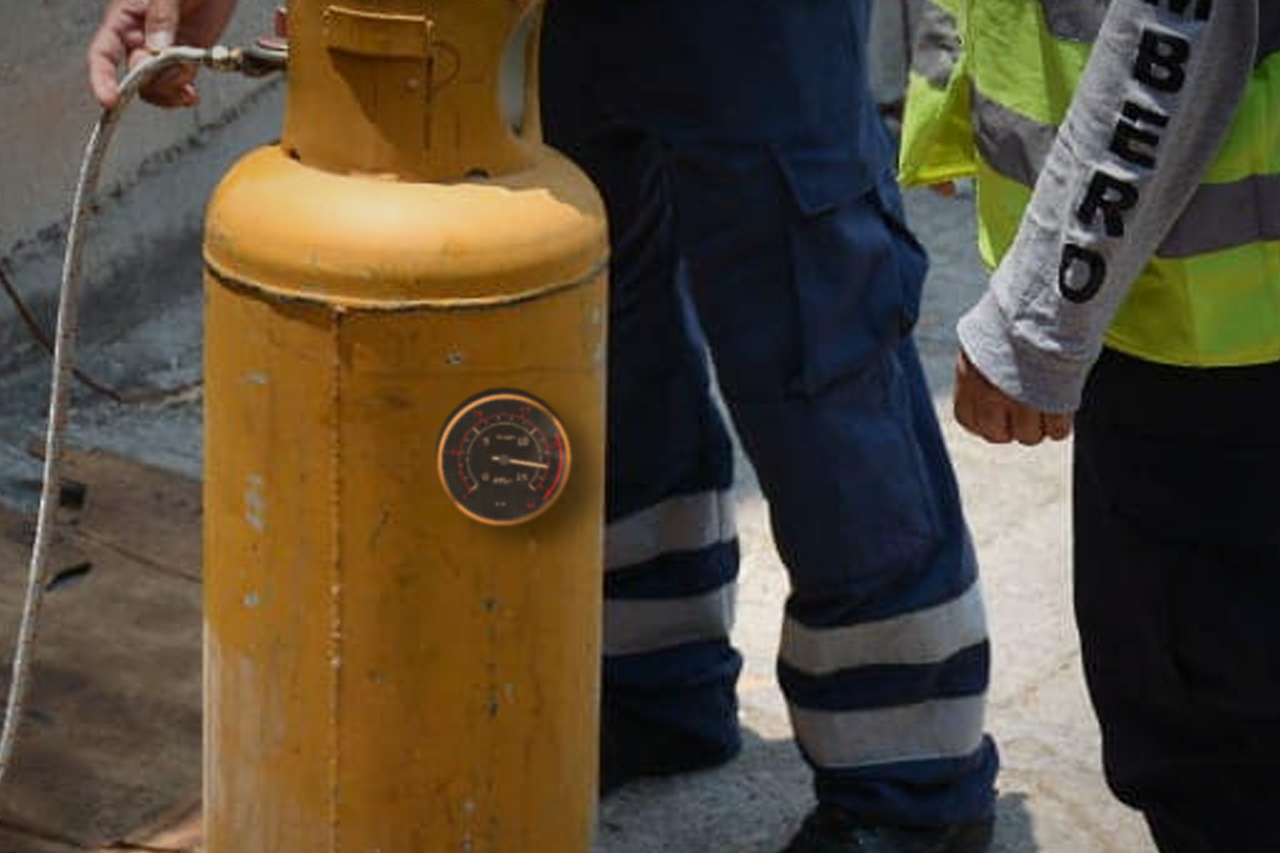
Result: 13 (psi)
